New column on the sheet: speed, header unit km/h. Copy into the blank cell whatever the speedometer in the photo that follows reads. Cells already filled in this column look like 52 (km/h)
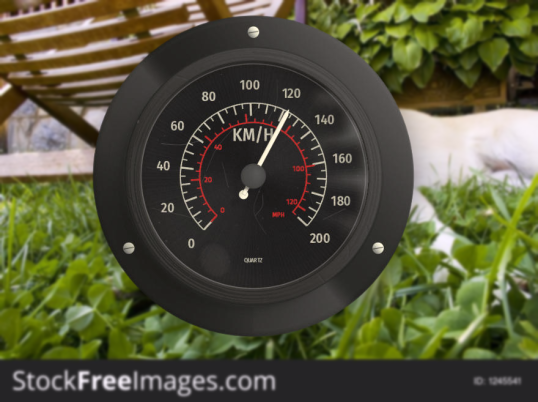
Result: 122.5 (km/h)
